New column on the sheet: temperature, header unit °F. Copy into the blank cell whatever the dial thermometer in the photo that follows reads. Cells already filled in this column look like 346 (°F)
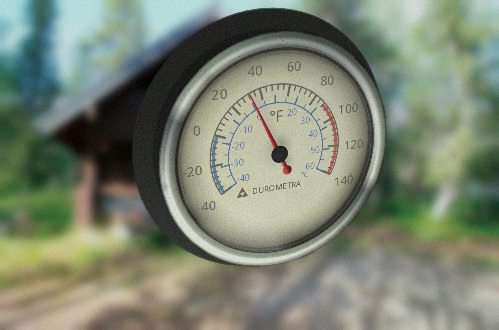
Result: 32 (°F)
